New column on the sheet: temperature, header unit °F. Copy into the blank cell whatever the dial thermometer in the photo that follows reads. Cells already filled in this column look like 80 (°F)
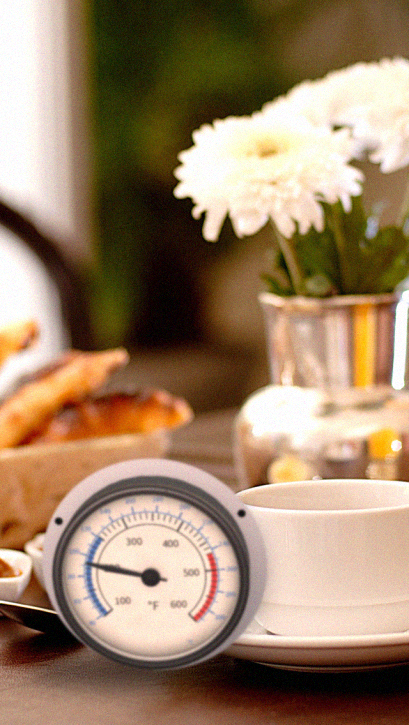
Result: 200 (°F)
